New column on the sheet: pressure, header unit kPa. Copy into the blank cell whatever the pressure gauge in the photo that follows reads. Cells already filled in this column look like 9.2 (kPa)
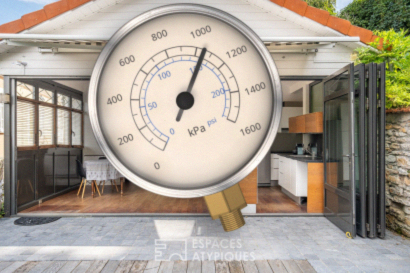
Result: 1050 (kPa)
